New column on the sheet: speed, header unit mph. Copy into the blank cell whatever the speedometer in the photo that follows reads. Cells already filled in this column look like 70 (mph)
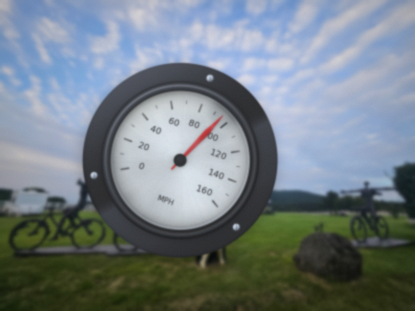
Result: 95 (mph)
